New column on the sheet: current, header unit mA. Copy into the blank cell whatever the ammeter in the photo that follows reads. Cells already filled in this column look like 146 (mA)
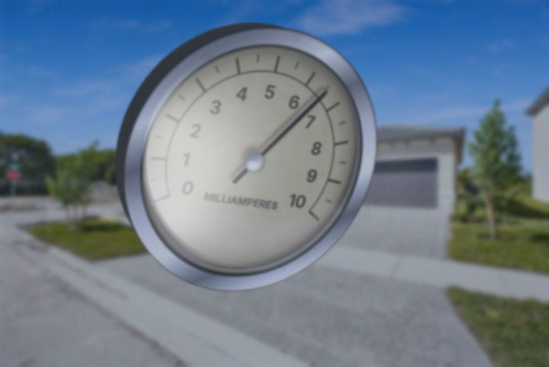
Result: 6.5 (mA)
